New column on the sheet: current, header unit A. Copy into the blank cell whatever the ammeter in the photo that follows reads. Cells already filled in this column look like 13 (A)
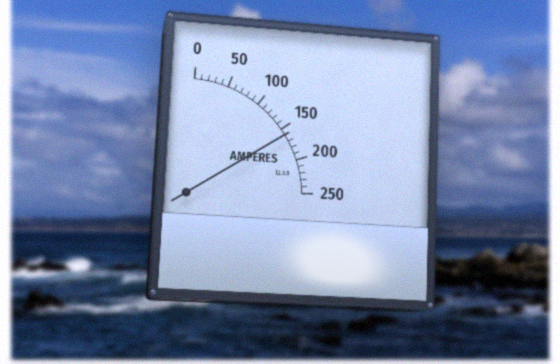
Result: 160 (A)
